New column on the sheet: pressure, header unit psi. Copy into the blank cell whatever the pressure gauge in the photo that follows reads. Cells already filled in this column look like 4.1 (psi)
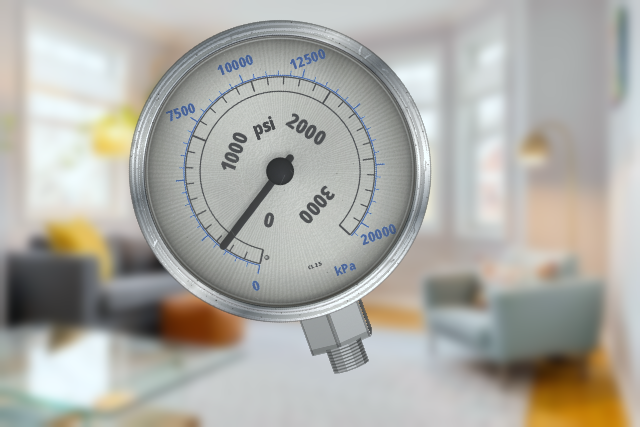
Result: 250 (psi)
